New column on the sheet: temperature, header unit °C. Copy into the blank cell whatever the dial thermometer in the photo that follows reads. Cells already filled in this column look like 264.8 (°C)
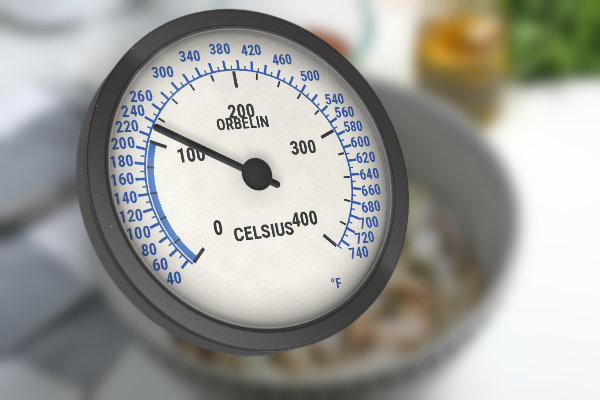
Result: 110 (°C)
